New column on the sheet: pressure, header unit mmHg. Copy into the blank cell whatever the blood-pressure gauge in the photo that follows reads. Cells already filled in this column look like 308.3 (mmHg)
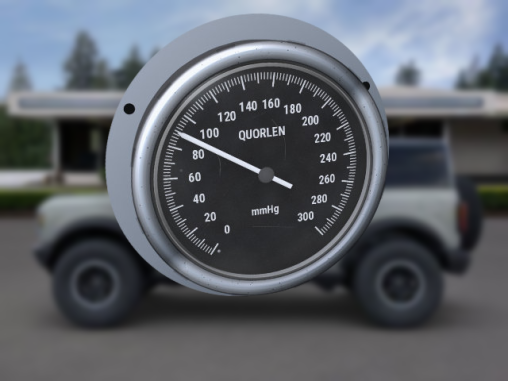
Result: 90 (mmHg)
